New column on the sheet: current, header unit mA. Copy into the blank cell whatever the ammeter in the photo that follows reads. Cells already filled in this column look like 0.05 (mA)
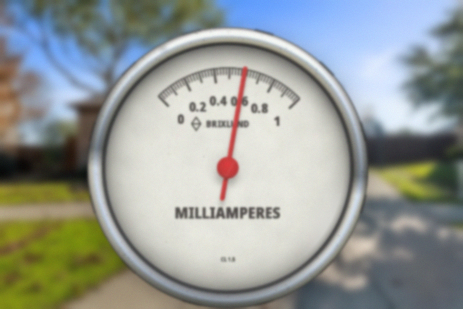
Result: 0.6 (mA)
